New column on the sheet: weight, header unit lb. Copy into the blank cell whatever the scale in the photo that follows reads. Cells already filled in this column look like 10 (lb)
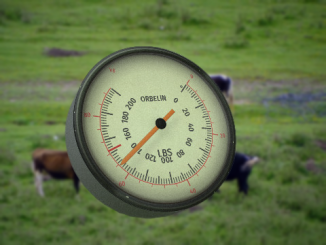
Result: 140 (lb)
